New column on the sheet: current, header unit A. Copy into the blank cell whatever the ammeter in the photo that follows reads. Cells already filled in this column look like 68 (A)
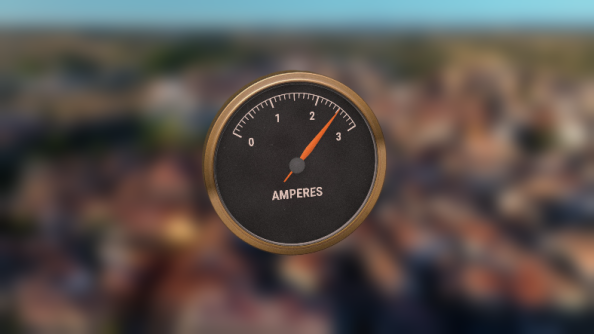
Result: 2.5 (A)
